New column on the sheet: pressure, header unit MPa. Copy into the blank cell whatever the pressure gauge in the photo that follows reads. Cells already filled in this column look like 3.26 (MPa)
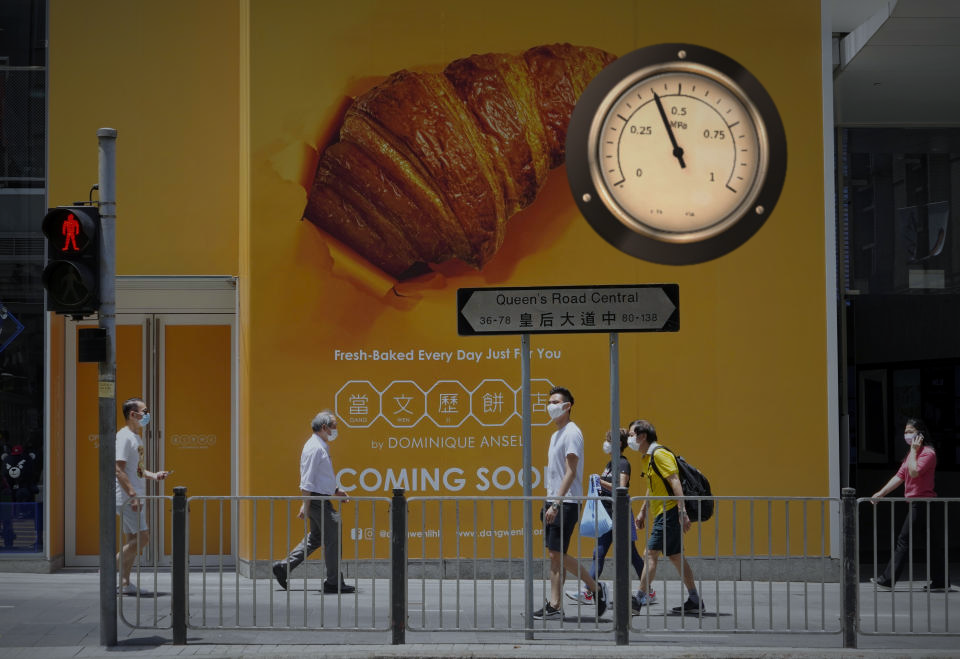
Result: 0.4 (MPa)
